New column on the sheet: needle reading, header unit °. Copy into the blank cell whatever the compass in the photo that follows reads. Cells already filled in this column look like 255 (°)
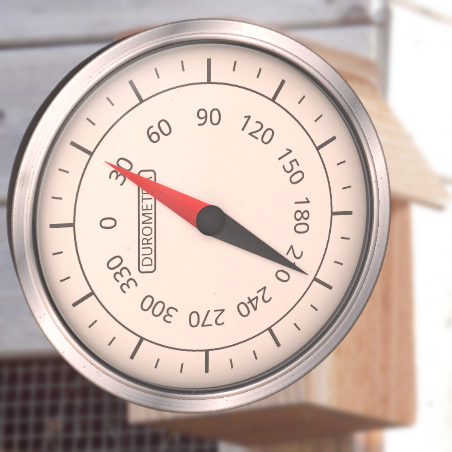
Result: 30 (°)
